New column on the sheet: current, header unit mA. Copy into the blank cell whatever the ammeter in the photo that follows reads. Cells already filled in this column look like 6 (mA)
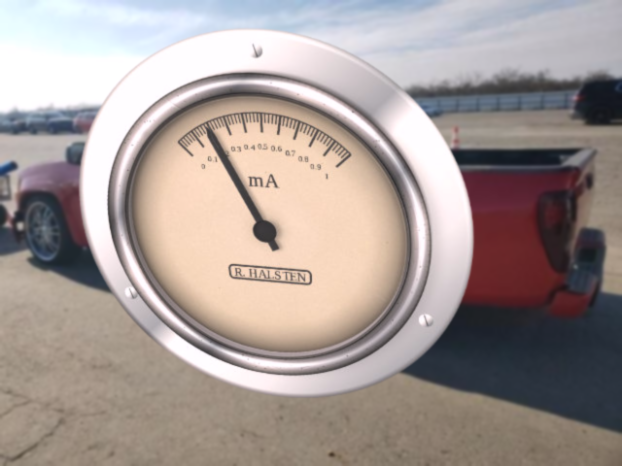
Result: 0.2 (mA)
